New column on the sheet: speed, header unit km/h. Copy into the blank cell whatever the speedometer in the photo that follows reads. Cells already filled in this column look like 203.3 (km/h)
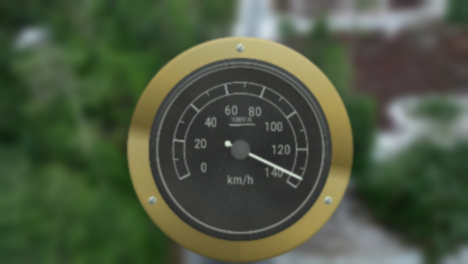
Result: 135 (km/h)
